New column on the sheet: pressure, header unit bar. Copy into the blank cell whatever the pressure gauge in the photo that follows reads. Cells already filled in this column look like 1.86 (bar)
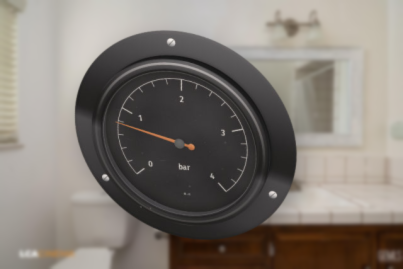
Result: 0.8 (bar)
